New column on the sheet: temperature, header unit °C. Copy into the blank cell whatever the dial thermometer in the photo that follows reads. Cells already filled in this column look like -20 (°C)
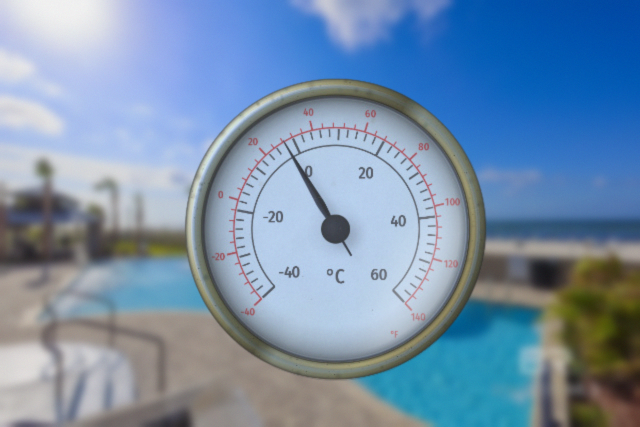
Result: -2 (°C)
